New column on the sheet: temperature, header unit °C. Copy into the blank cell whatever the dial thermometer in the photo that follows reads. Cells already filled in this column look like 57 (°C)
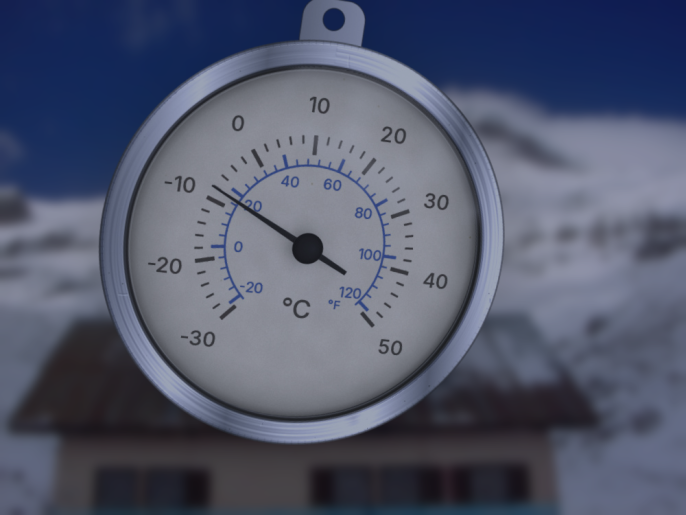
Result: -8 (°C)
